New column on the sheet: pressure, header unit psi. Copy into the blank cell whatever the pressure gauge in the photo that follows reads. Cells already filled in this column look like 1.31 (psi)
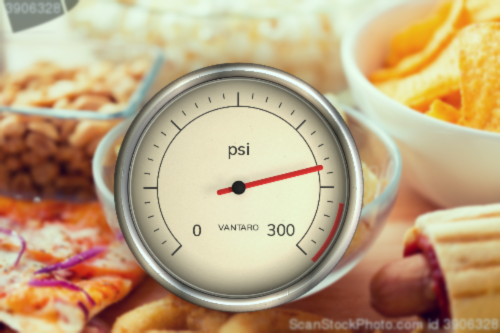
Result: 235 (psi)
